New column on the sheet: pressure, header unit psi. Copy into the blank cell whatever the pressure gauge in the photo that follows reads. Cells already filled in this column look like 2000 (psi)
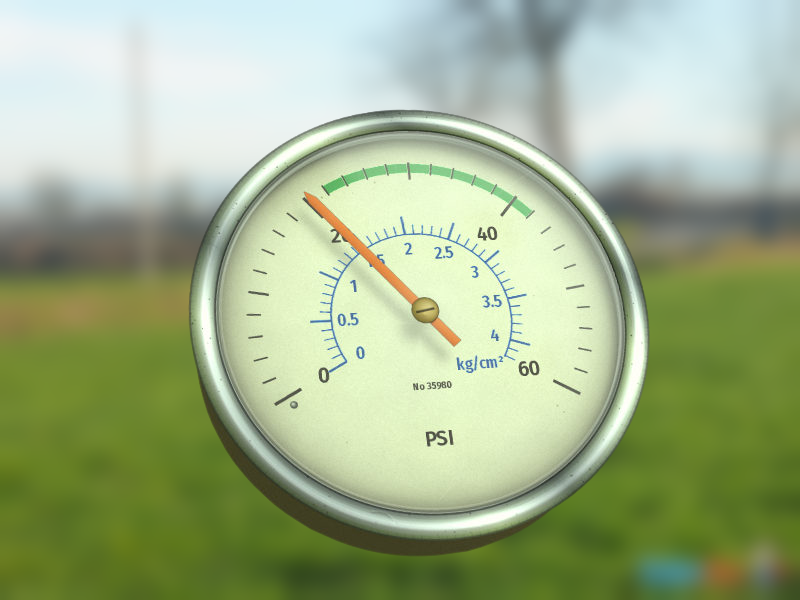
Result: 20 (psi)
